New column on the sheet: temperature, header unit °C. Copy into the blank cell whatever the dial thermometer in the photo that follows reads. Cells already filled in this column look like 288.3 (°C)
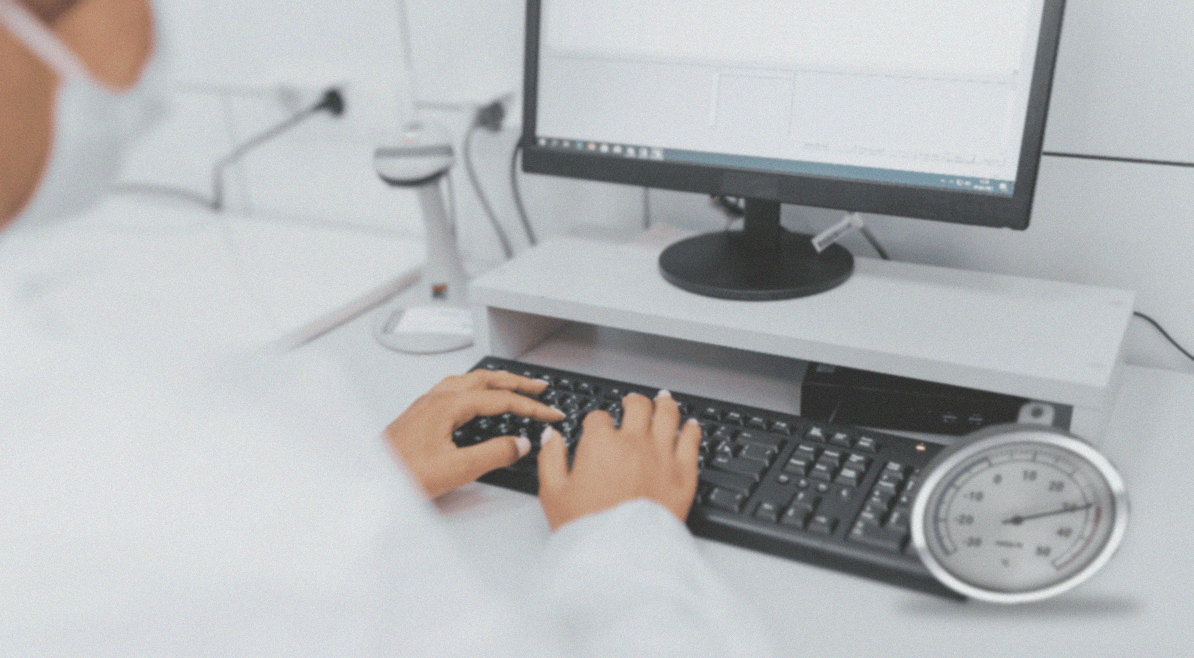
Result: 30 (°C)
